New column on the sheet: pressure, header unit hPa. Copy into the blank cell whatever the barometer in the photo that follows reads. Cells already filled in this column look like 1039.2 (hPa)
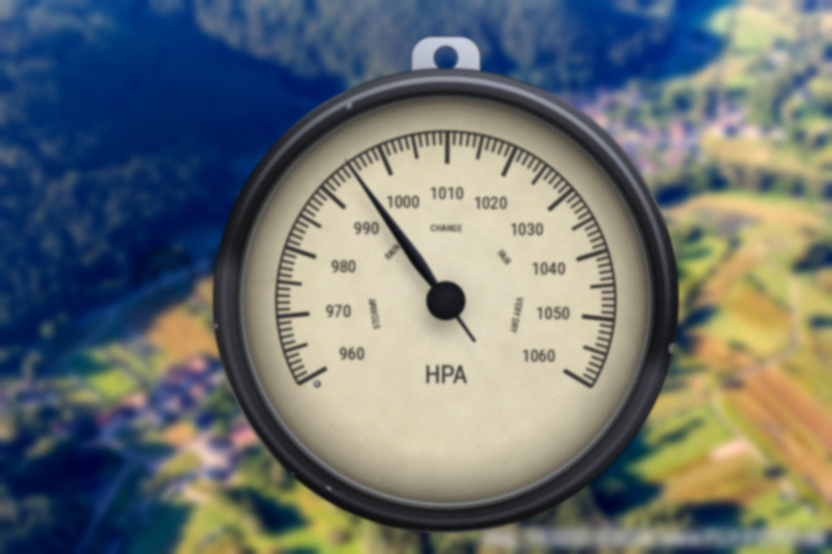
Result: 995 (hPa)
